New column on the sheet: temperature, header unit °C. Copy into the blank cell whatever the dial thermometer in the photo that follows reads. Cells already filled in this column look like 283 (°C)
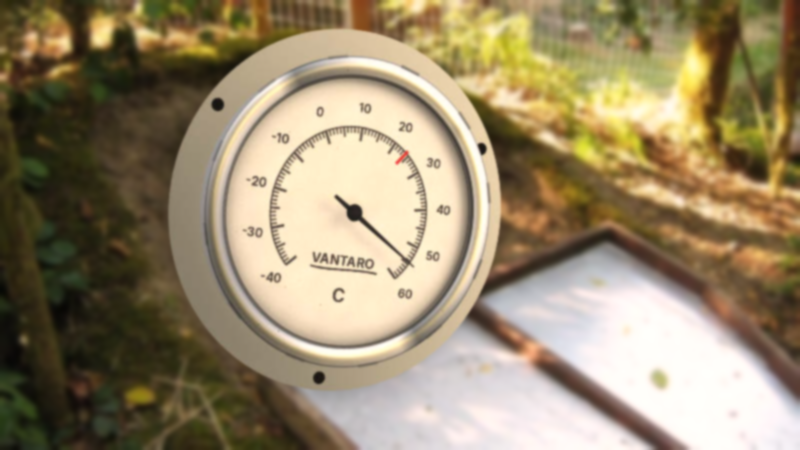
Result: 55 (°C)
